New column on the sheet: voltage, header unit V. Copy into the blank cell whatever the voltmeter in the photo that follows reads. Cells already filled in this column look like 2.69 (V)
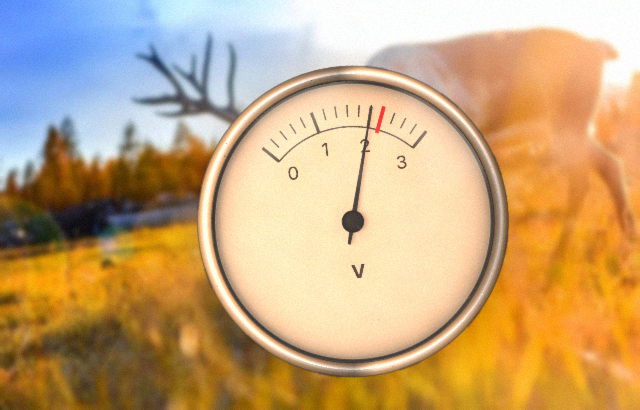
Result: 2 (V)
